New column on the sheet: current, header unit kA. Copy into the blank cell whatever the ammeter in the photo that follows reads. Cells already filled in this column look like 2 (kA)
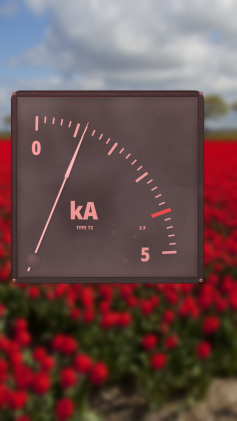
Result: 1.2 (kA)
